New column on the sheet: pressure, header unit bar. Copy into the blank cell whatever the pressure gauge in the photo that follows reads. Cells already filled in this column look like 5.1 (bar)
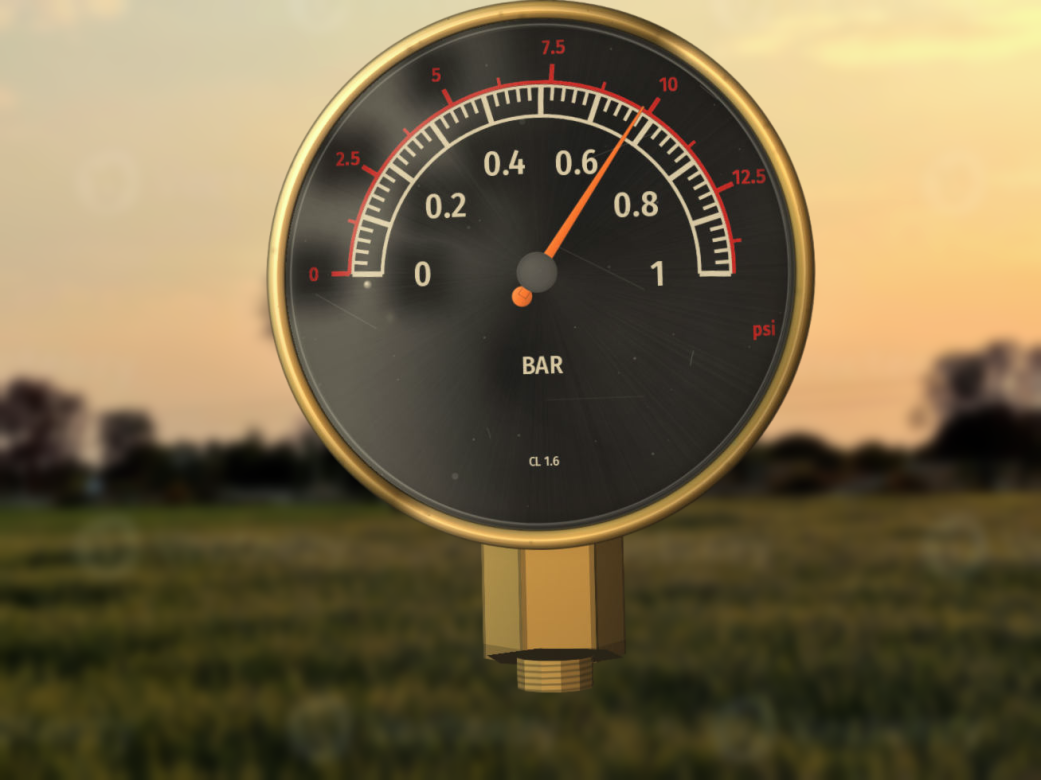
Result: 0.68 (bar)
